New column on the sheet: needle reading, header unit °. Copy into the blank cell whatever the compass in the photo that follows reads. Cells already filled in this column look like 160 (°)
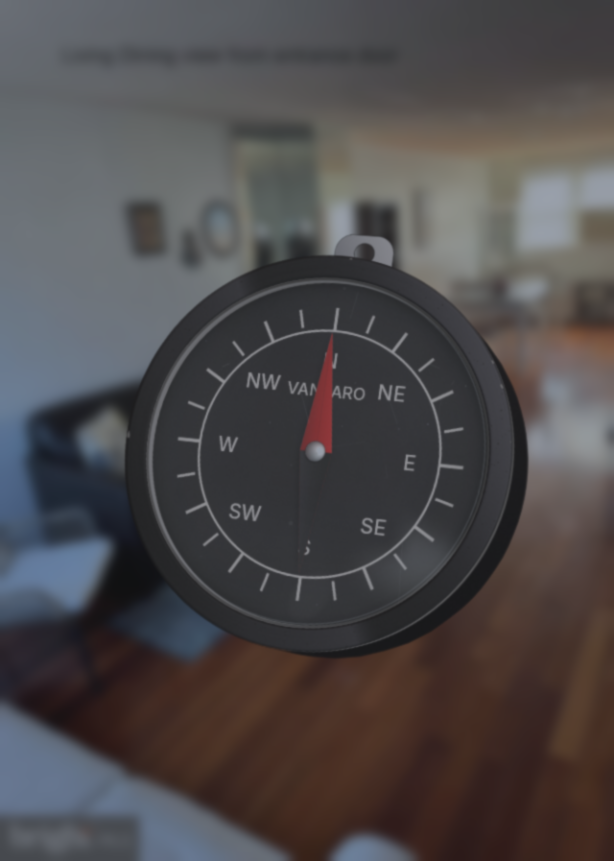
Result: 0 (°)
